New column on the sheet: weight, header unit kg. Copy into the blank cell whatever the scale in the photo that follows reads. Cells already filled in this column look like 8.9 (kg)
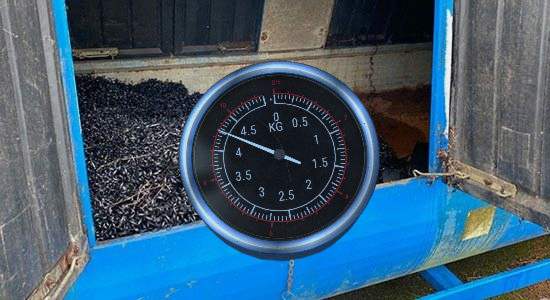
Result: 4.25 (kg)
